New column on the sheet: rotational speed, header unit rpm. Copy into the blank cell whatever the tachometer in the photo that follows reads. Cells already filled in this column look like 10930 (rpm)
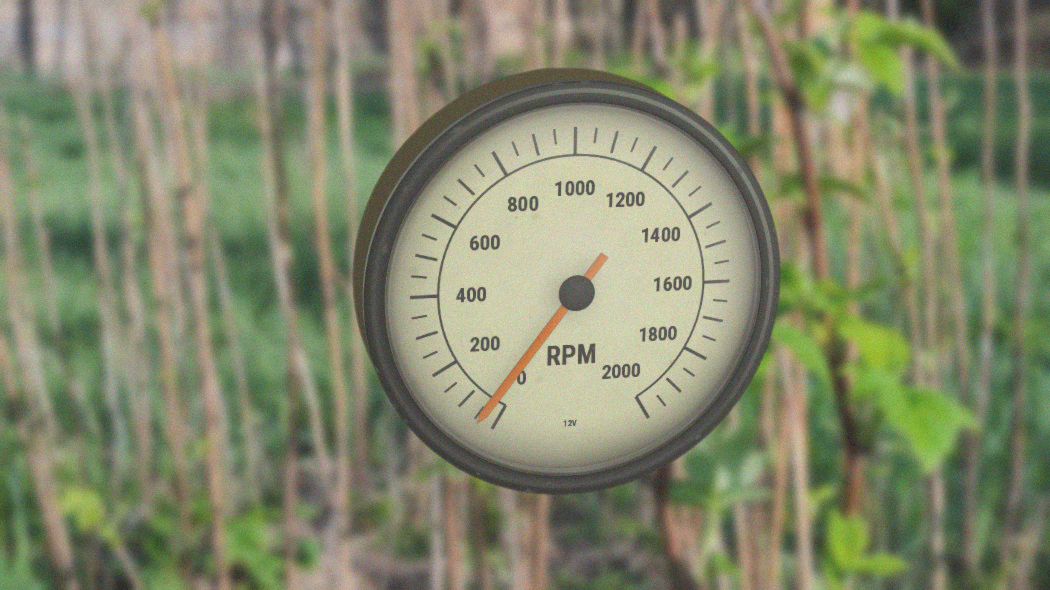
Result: 50 (rpm)
